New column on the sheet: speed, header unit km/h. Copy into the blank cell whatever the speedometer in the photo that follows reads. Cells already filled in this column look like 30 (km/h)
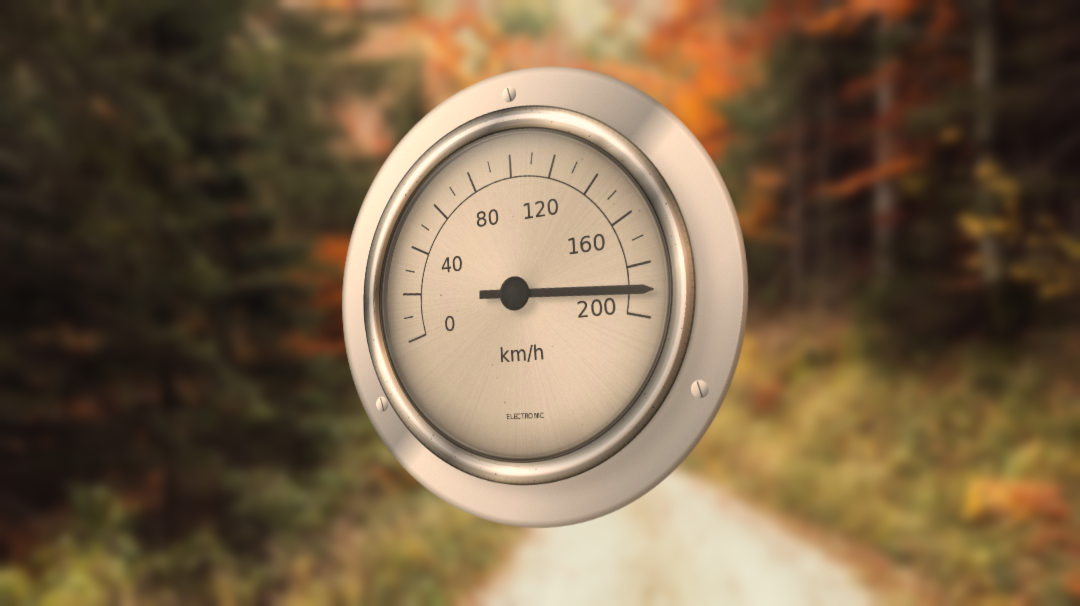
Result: 190 (km/h)
